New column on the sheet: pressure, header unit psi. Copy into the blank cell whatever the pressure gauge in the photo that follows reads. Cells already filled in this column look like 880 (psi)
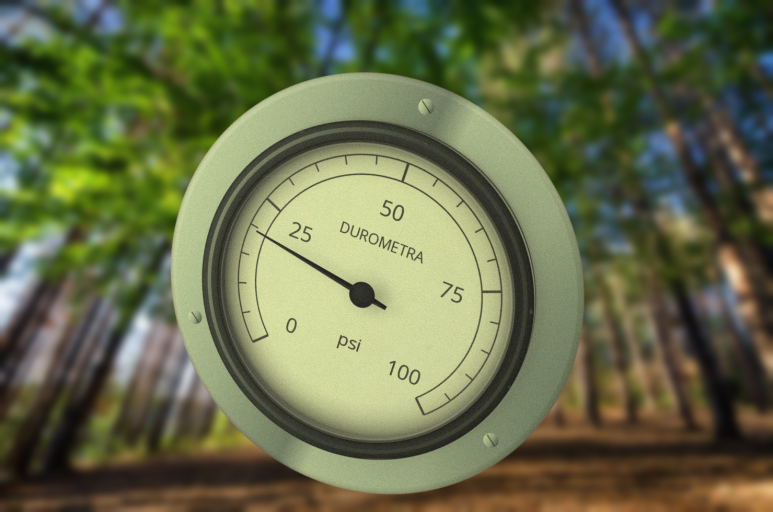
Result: 20 (psi)
